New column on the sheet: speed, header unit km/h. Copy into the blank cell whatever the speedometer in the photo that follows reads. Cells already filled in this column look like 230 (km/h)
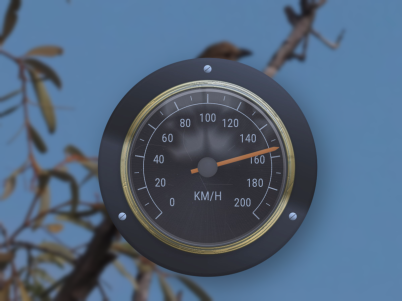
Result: 155 (km/h)
